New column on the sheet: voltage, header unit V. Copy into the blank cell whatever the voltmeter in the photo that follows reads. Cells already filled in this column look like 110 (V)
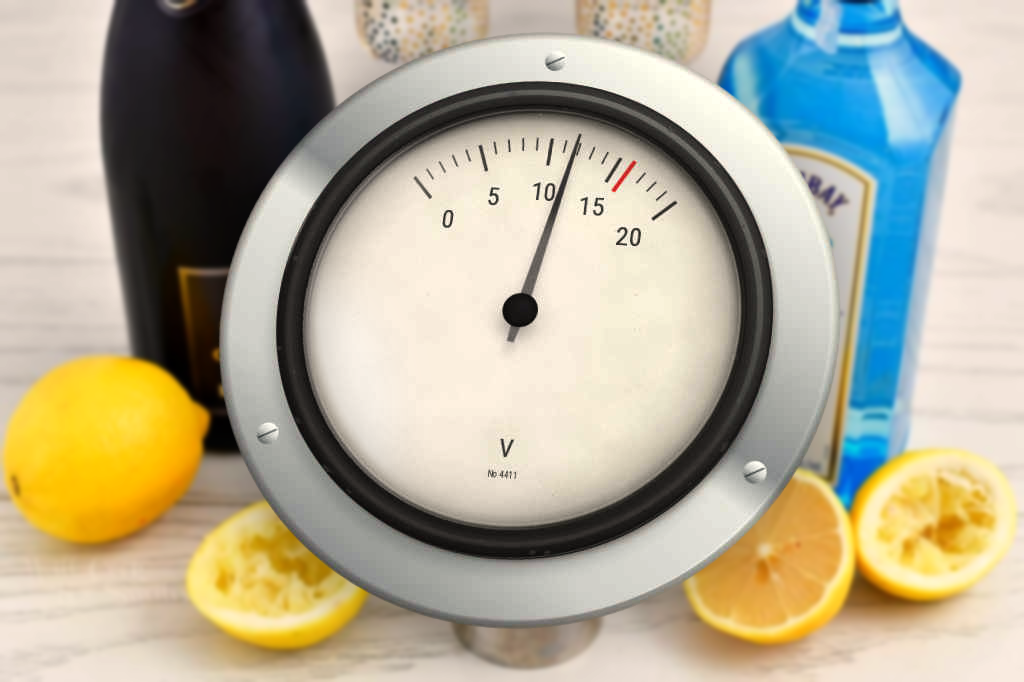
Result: 12 (V)
